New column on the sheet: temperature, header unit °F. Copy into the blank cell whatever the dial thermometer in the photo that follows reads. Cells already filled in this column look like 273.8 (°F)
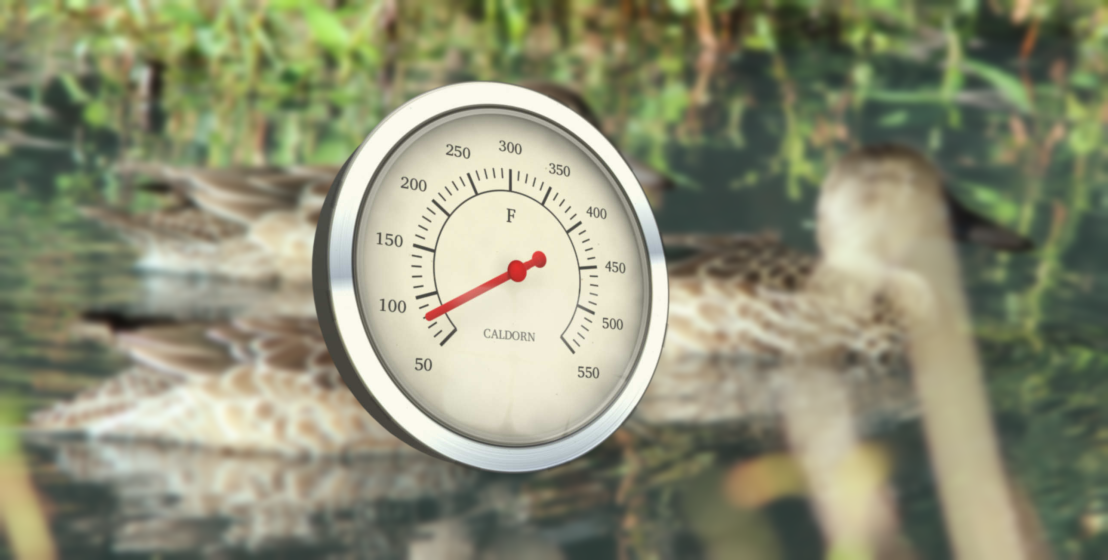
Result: 80 (°F)
